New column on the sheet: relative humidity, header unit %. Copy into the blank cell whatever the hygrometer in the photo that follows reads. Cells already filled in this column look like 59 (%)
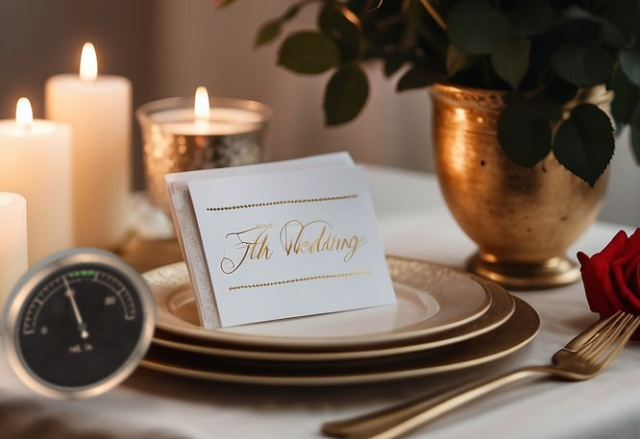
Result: 40 (%)
